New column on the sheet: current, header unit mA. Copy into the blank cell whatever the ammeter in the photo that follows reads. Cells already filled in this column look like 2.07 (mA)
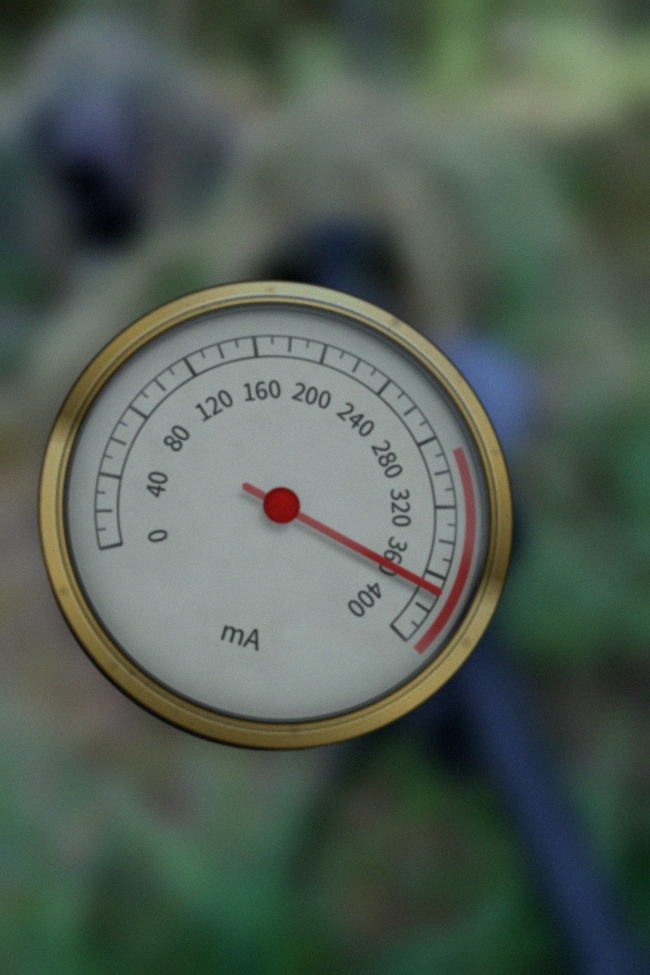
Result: 370 (mA)
